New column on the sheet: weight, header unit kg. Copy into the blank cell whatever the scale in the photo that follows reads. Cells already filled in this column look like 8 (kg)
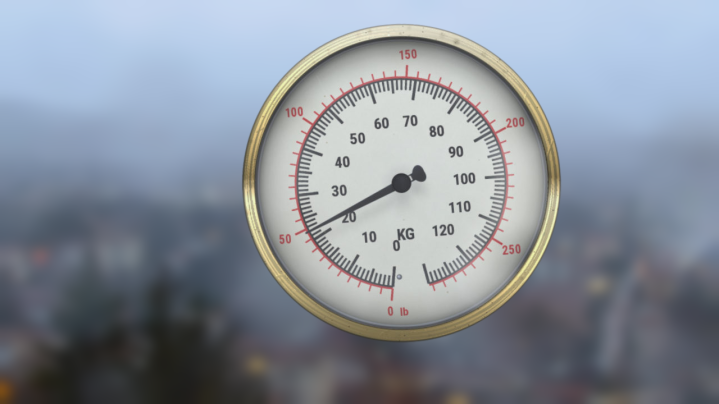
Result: 22 (kg)
